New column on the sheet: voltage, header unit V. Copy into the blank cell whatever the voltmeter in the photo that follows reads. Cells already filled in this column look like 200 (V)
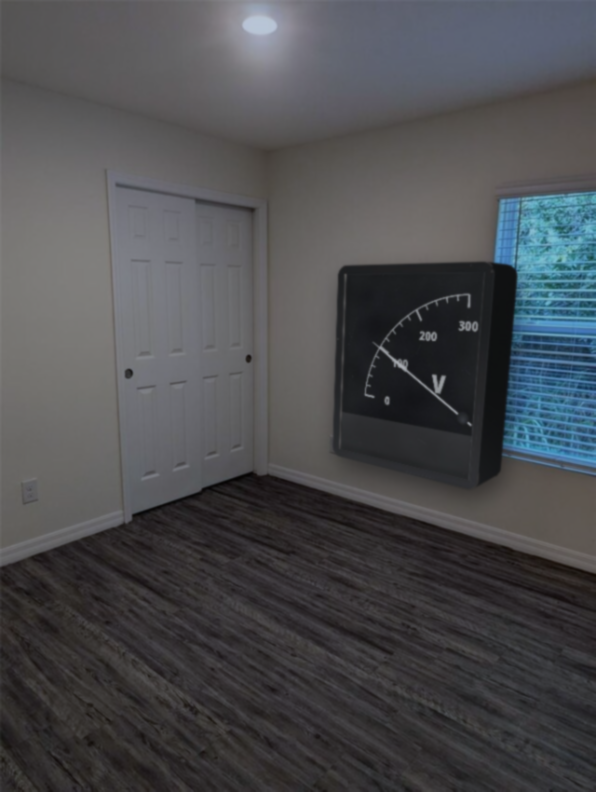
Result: 100 (V)
